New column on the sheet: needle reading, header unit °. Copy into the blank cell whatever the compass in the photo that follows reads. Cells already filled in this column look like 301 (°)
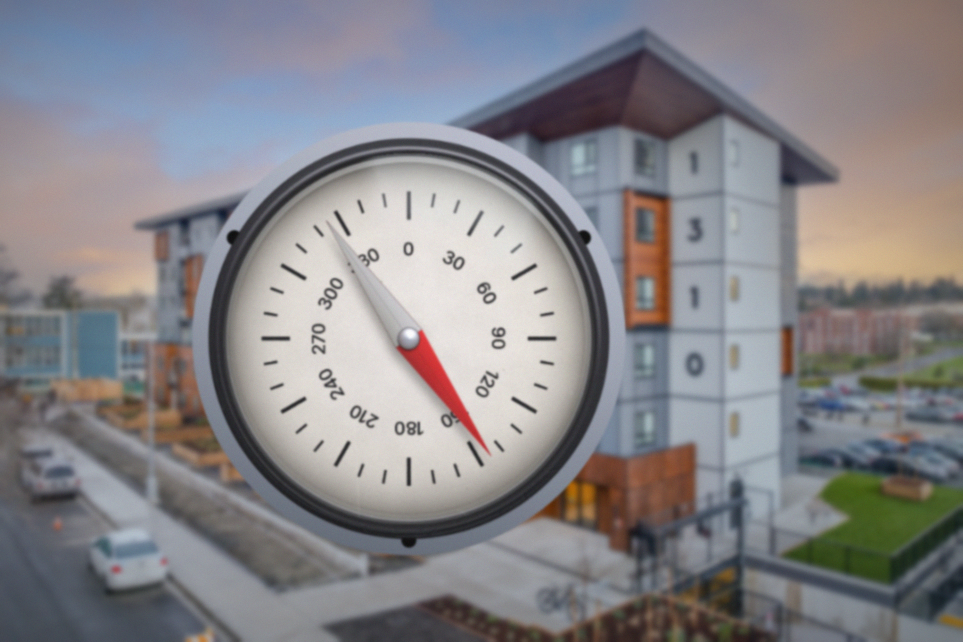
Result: 145 (°)
